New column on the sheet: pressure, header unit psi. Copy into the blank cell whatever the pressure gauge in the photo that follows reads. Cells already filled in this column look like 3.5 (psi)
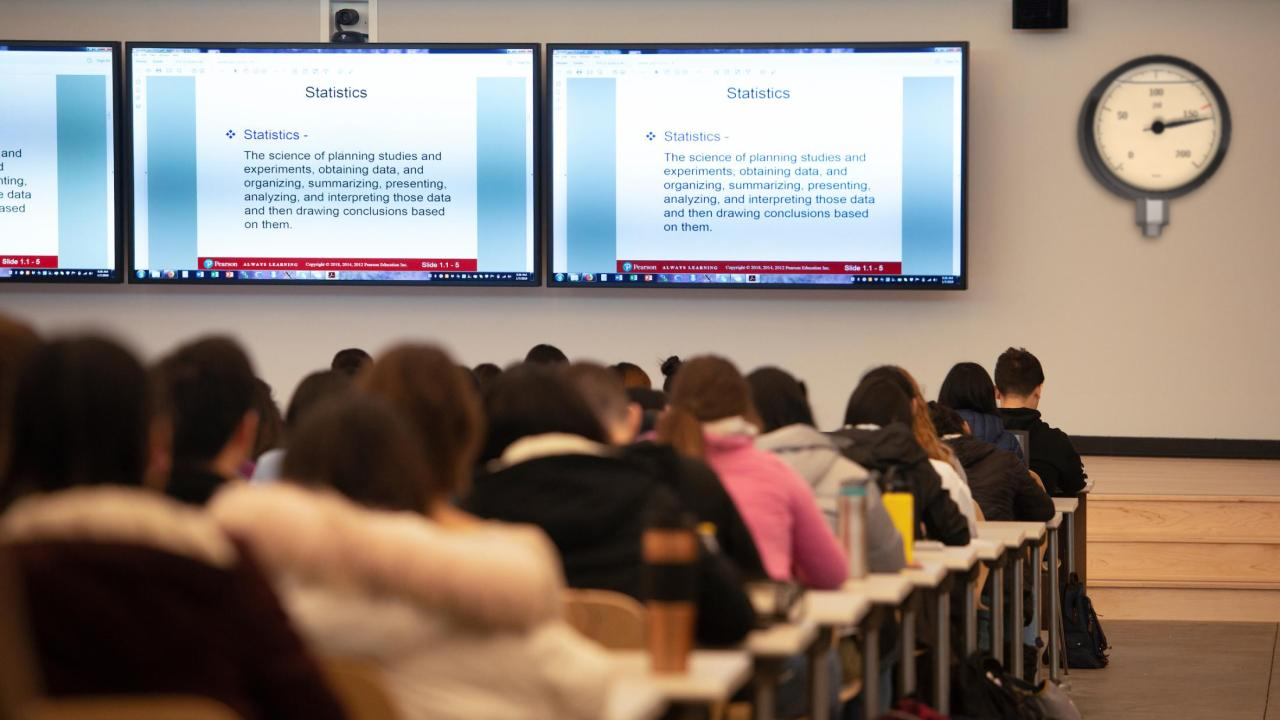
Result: 160 (psi)
